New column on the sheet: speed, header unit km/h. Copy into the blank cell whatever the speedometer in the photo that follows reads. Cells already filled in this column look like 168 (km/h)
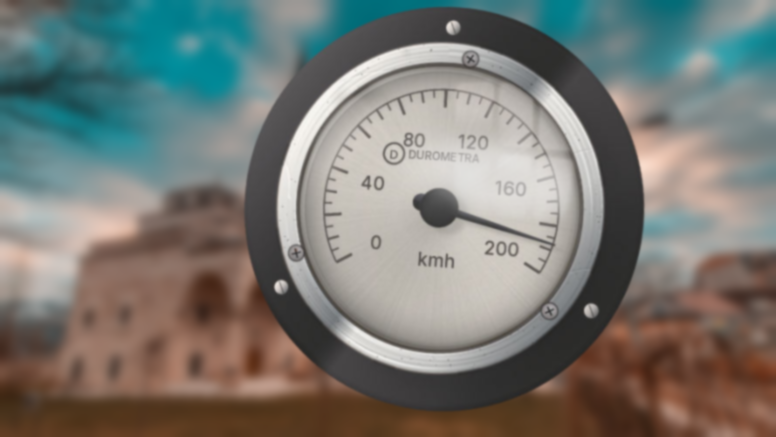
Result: 187.5 (km/h)
